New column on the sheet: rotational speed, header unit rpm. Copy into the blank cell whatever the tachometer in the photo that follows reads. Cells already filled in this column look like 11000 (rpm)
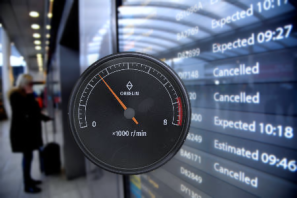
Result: 2600 (rpm)
